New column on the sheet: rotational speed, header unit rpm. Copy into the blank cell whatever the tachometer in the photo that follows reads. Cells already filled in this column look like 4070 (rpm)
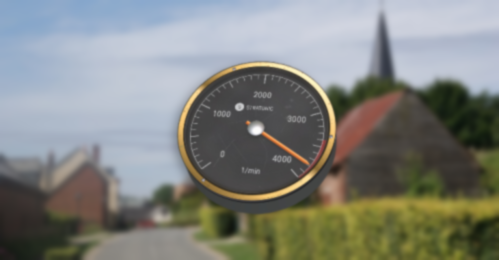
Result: 3800 (rpm)
